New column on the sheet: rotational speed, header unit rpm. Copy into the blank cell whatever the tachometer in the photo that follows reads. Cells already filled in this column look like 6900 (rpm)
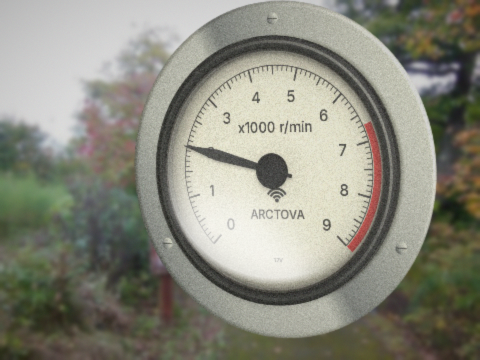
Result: 2000 (rpm)
